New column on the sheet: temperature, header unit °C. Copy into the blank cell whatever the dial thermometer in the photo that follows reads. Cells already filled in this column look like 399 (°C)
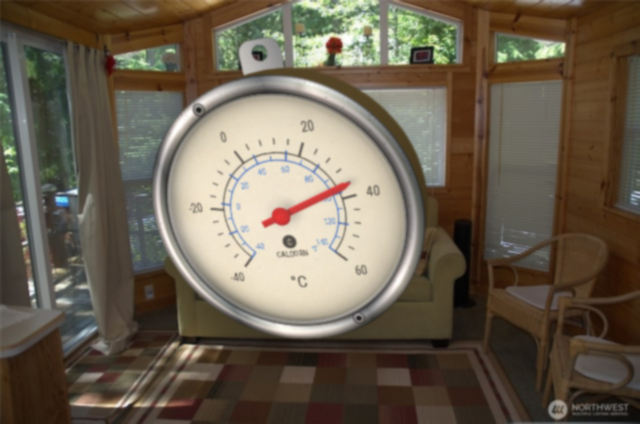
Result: 36 (°C)
